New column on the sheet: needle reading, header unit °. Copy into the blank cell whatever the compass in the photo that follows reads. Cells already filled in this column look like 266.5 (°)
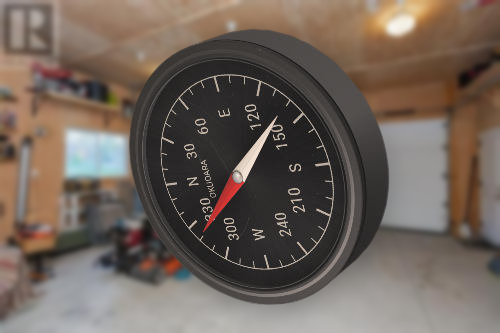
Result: 320 (°)
